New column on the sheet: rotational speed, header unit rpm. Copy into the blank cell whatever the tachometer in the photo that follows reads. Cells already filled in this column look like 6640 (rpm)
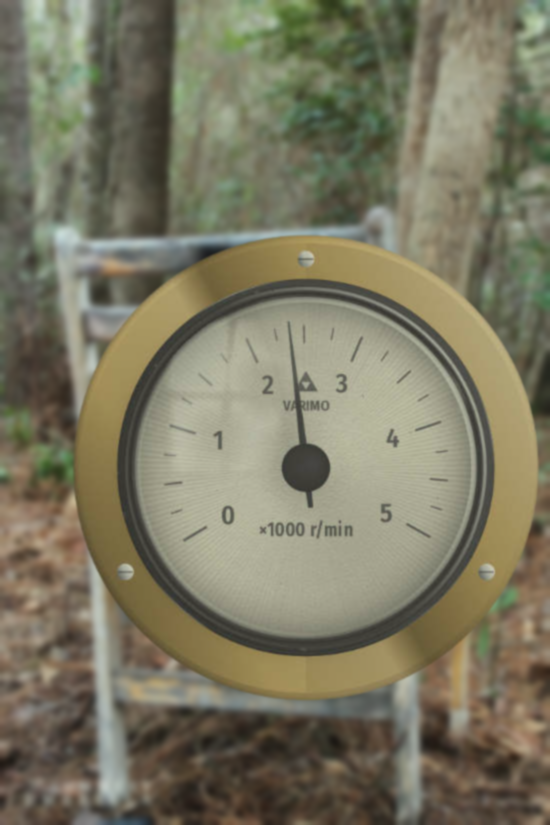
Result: 2375 (rpm)
